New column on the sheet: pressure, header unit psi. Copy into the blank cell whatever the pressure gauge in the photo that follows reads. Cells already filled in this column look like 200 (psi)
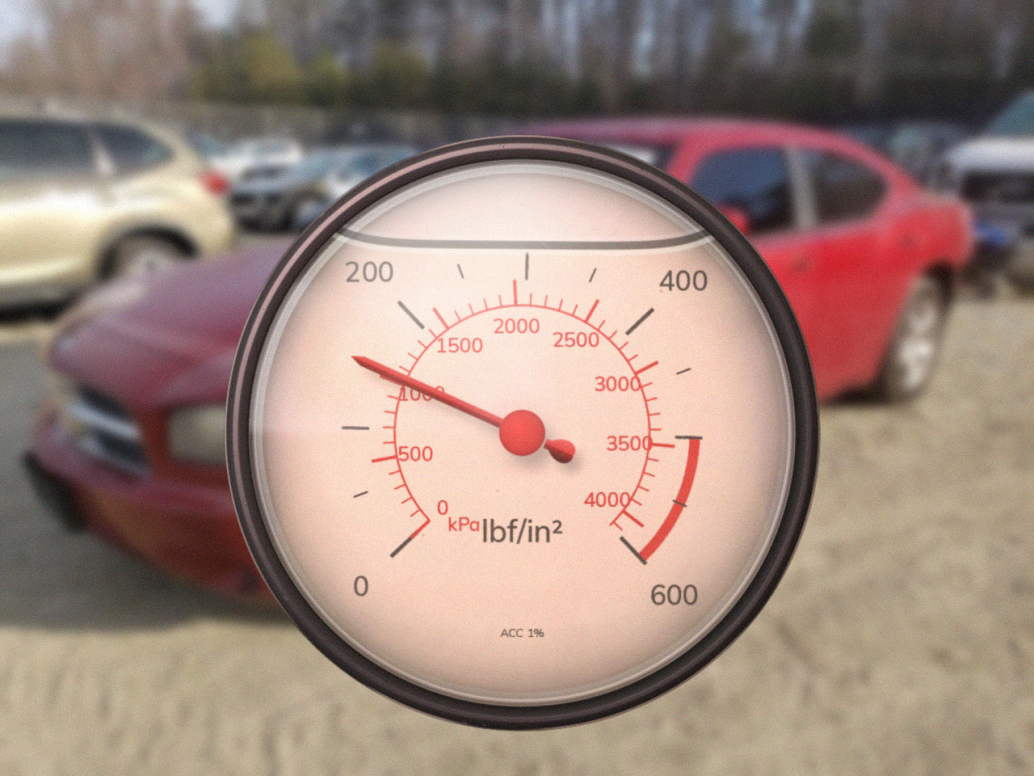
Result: 150 (psi)
